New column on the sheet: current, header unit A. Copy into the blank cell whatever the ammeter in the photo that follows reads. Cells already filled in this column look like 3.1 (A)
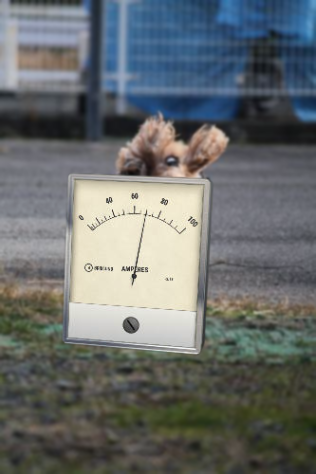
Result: 70 (A)
